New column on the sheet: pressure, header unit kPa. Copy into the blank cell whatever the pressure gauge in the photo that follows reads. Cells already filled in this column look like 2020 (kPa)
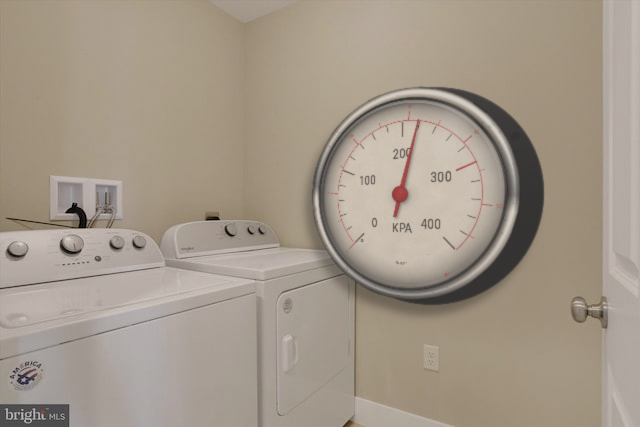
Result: 220 (kPa)
